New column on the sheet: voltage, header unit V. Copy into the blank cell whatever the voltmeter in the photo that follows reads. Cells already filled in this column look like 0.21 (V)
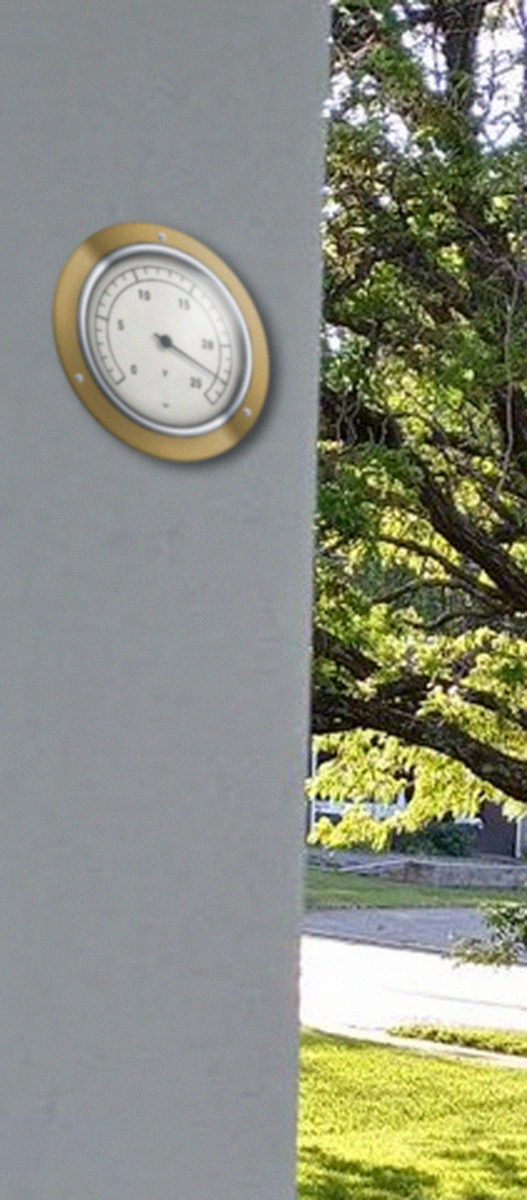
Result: 23 (V)
